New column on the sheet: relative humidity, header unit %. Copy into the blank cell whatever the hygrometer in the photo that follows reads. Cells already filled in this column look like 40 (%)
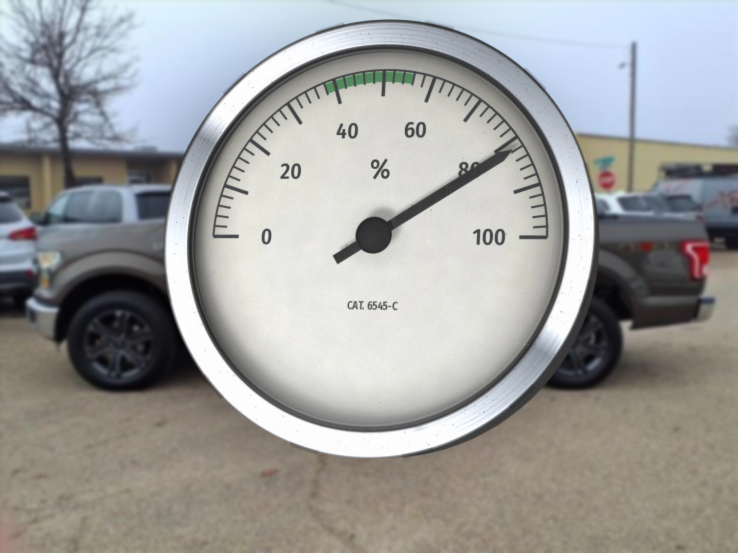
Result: 82 (%)
